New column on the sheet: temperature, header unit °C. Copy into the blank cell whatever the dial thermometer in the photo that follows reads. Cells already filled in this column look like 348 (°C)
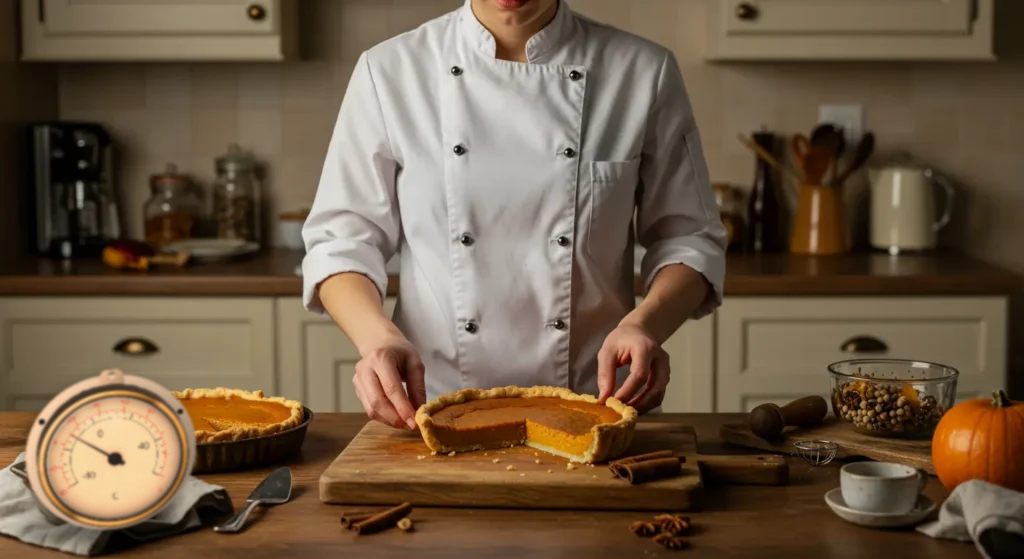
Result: -12 (°C)
